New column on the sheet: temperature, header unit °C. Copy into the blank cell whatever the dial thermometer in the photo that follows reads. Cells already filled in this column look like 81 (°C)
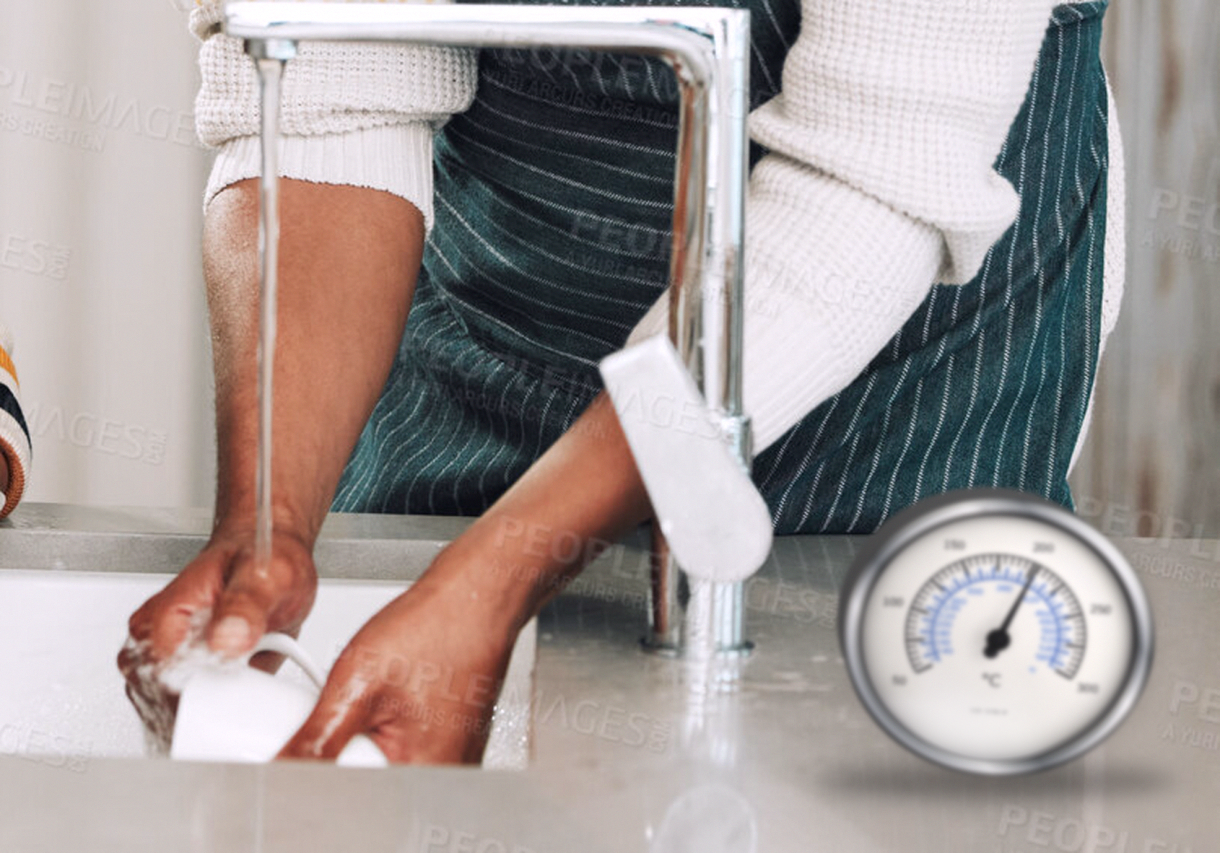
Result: 200 (°C)
